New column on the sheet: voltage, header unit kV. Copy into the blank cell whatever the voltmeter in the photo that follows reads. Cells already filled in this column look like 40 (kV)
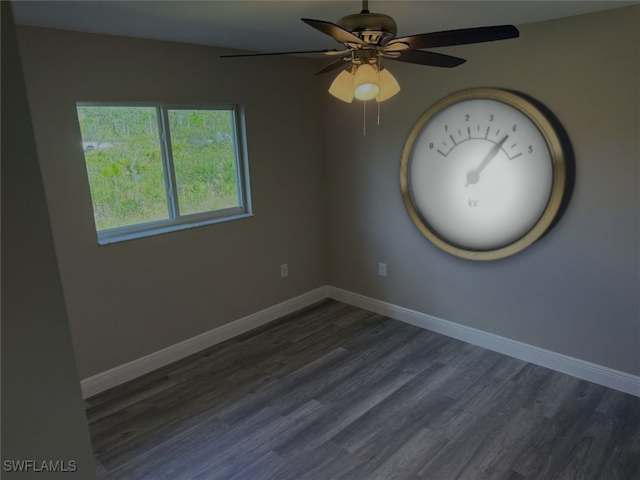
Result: 4 (kV)
